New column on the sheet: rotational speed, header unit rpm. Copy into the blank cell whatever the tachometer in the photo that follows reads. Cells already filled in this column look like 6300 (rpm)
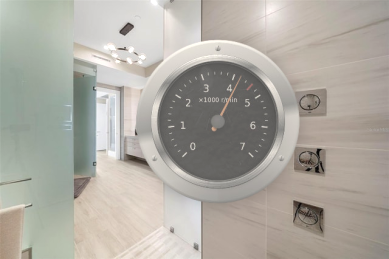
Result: 4200 (rpm)
